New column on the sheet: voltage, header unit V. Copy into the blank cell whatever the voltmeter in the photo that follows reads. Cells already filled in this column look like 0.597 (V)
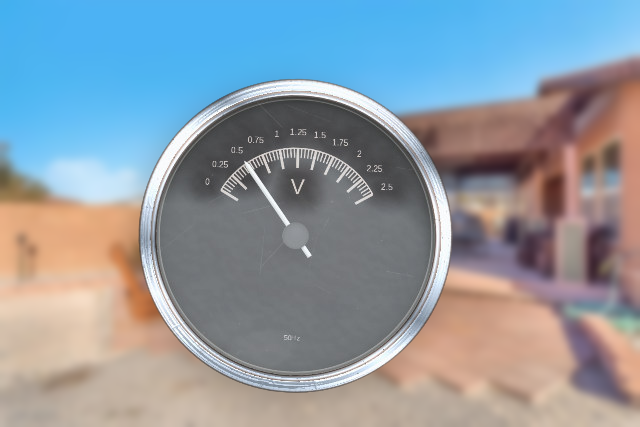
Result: 0.5 (V)
